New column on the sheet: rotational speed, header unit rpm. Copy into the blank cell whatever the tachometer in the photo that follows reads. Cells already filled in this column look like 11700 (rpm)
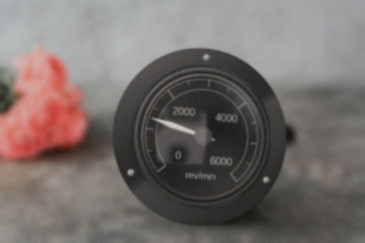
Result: 1250 (rpm)
